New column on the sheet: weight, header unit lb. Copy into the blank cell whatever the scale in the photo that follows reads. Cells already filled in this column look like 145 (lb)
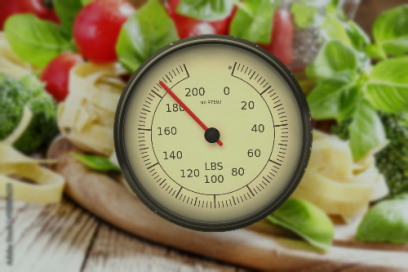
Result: 186 (lb)
